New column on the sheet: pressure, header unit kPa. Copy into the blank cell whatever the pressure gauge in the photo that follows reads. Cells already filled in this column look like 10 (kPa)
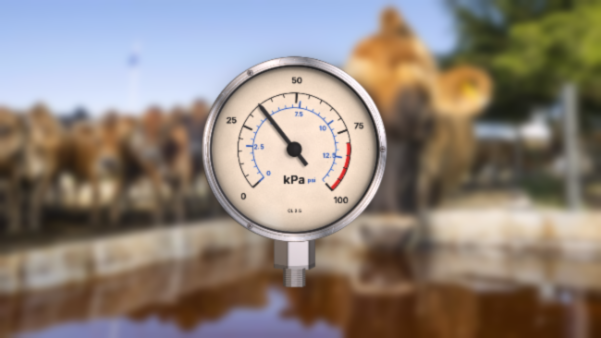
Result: 35 (kPa)
